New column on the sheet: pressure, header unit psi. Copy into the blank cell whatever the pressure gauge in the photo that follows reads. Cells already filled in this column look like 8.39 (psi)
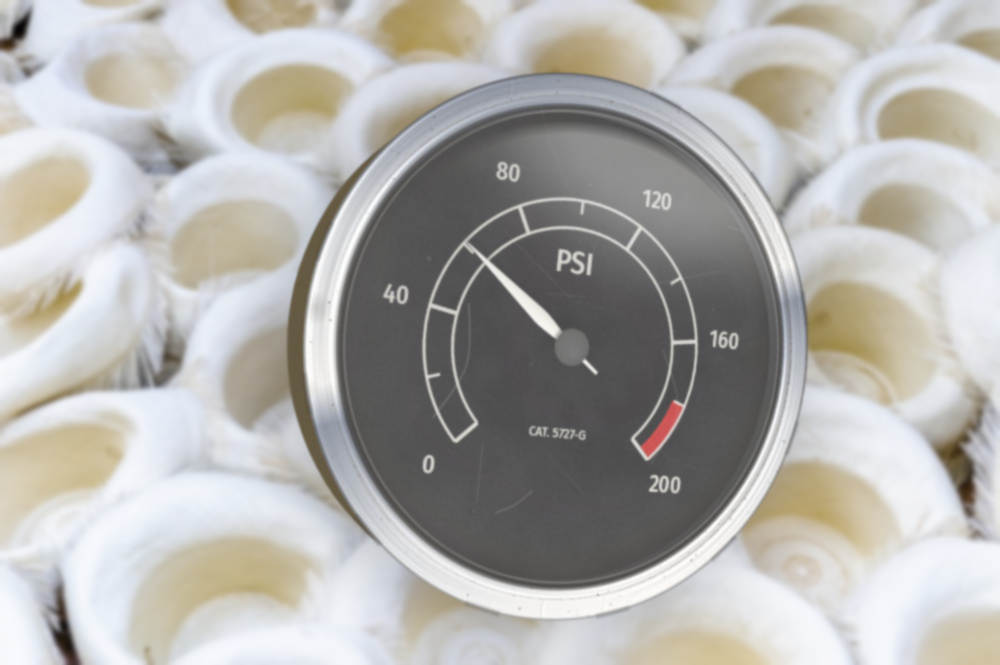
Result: 60 (psi)
